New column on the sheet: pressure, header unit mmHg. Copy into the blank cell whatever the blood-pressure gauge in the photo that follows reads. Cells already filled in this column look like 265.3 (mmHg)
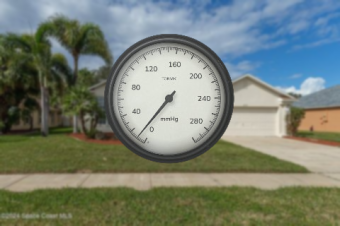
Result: 10 (mmHg)
